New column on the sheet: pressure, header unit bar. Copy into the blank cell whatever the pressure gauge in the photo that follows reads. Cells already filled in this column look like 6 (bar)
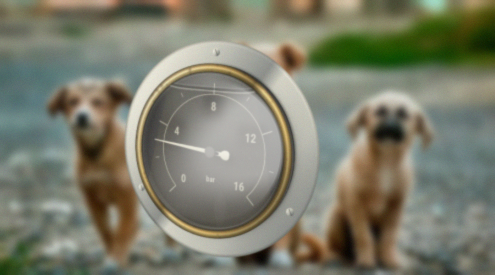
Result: 3 (bar)
